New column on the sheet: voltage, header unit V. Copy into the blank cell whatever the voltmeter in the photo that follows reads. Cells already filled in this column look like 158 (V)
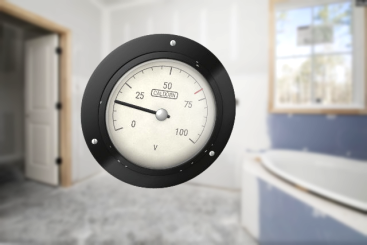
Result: 15 (V)
